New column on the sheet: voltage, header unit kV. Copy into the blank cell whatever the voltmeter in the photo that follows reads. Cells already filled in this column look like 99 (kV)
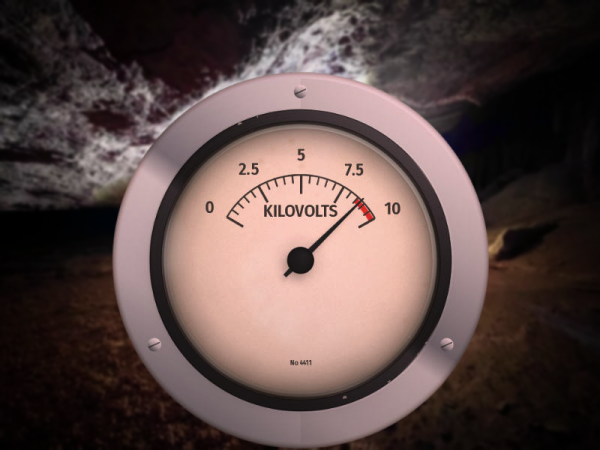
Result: 8.75 (kV)
